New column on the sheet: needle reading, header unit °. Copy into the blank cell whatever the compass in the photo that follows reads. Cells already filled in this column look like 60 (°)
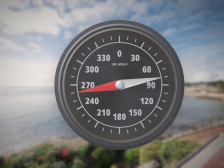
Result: 260 (°)
